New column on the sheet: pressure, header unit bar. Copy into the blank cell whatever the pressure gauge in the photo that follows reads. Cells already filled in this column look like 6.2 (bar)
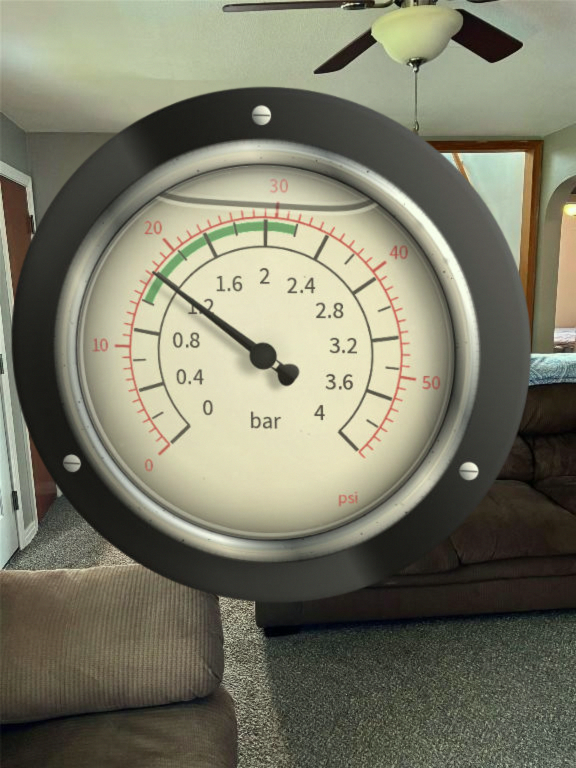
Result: 1.2 (bar)
